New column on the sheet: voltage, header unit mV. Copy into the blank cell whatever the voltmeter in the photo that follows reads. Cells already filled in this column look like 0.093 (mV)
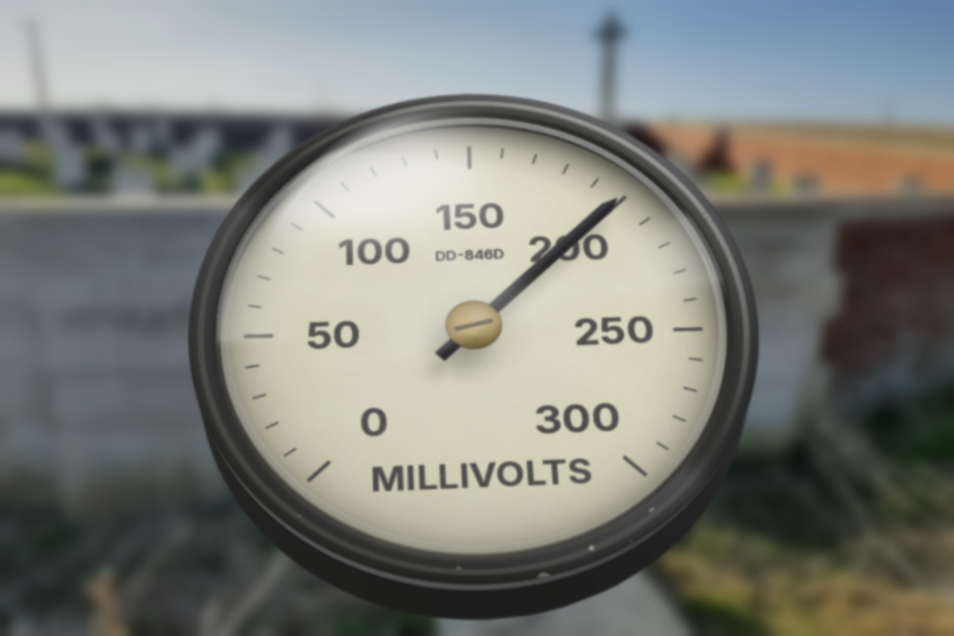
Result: 200 (mV)
